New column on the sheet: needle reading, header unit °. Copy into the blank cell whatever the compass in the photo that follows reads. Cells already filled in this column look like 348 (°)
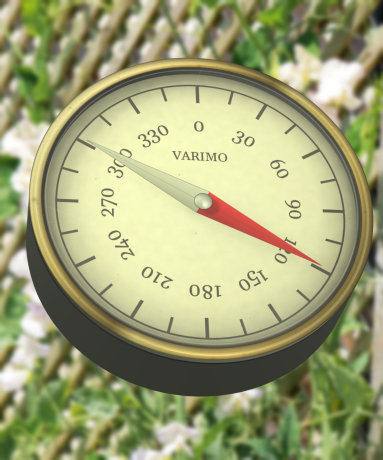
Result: 120 (°)
